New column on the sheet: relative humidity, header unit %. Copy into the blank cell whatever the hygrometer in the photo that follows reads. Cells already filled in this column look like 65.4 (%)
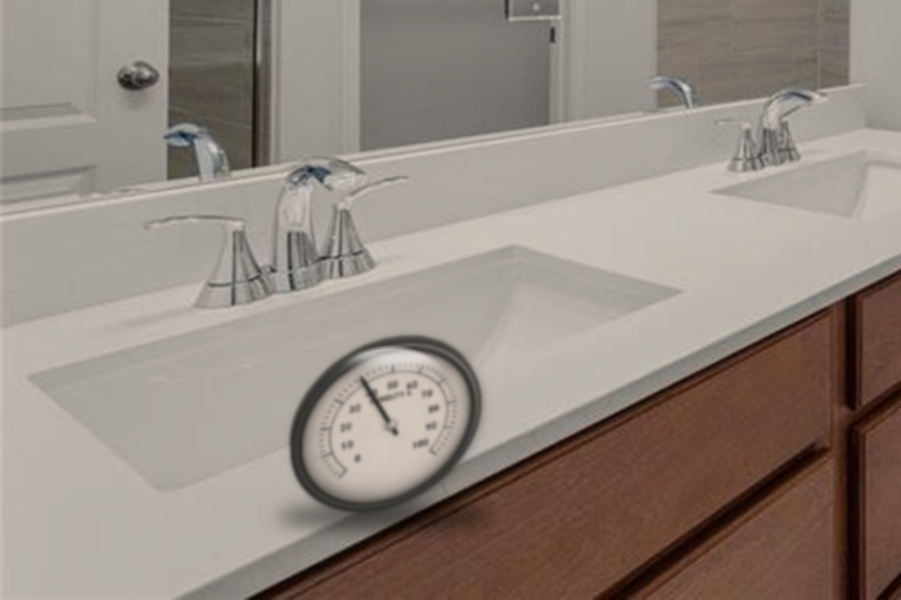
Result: 40 (%)
